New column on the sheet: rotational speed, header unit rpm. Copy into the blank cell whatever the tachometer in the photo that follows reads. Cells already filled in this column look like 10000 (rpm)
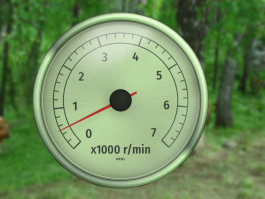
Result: 500 (rpm)
